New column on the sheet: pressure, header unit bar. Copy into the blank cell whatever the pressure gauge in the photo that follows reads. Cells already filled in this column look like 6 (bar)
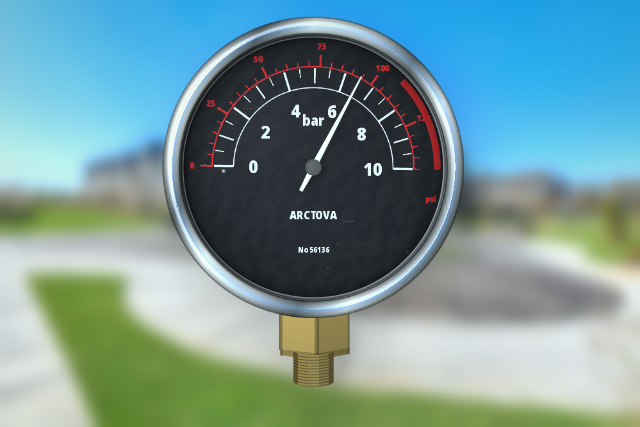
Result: 6.5 (bar)
